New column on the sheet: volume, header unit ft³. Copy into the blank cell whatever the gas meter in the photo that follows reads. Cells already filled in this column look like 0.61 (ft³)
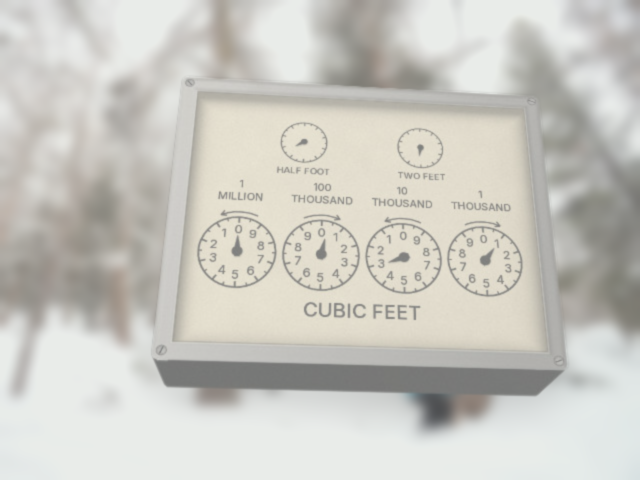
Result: 3100 (ft³)
